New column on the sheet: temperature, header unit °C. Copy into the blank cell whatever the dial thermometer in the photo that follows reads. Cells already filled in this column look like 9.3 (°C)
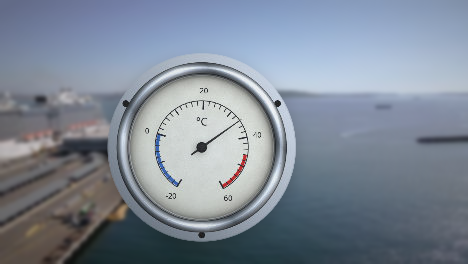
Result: 34 (°C)
